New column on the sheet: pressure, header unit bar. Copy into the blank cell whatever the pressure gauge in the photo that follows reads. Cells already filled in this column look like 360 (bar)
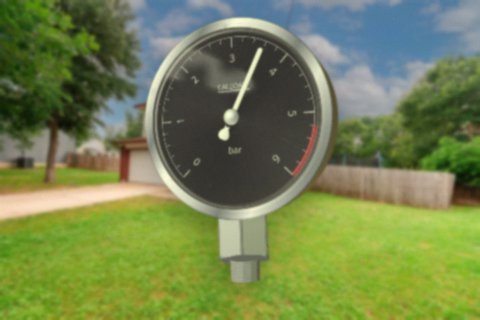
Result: 3.6 (bar)
